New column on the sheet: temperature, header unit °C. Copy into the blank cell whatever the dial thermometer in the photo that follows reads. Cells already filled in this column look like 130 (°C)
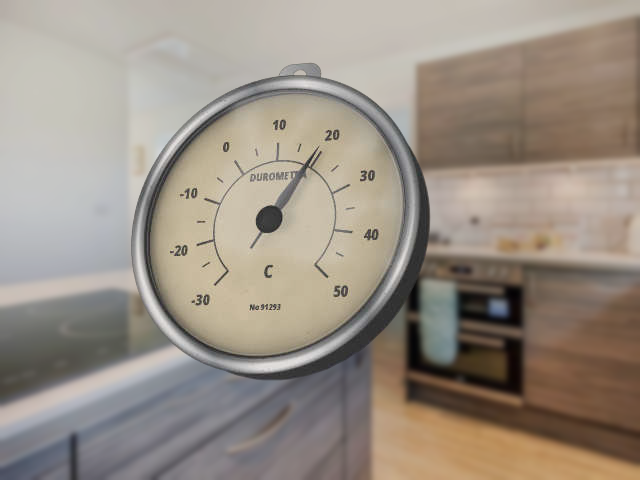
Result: 20 (°C)
